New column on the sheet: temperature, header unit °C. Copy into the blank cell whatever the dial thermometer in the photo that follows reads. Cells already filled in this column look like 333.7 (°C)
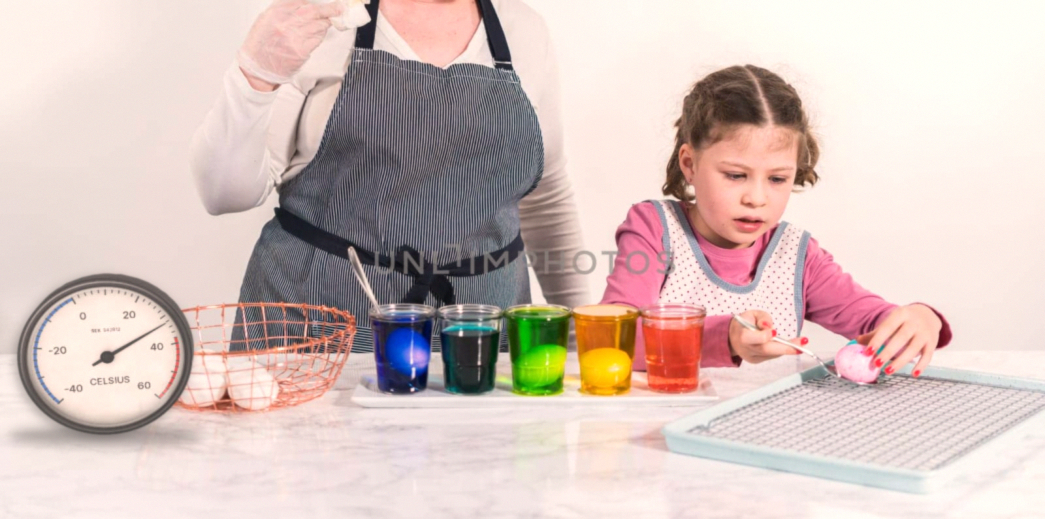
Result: 32 (°C)
